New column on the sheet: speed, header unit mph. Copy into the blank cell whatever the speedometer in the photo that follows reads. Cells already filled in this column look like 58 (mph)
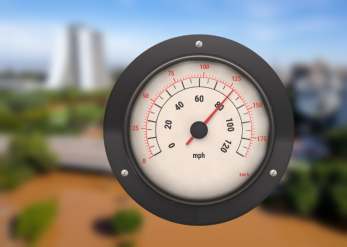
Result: 80 (mph)
